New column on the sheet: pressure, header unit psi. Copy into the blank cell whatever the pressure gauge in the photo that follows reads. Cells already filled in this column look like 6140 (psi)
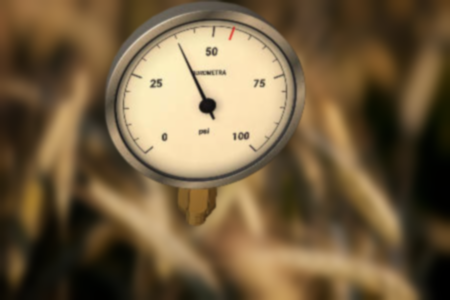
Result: 40 (psi)
